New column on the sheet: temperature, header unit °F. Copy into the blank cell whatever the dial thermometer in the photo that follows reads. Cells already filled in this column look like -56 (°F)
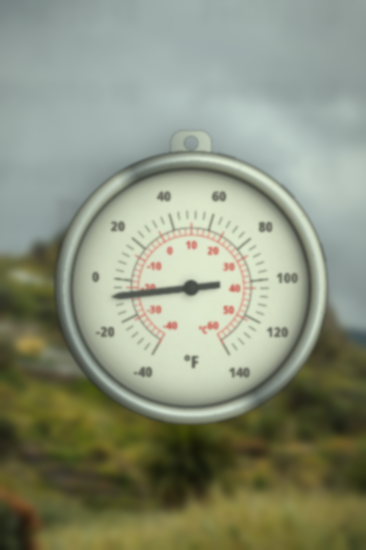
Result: -8 (°F)
